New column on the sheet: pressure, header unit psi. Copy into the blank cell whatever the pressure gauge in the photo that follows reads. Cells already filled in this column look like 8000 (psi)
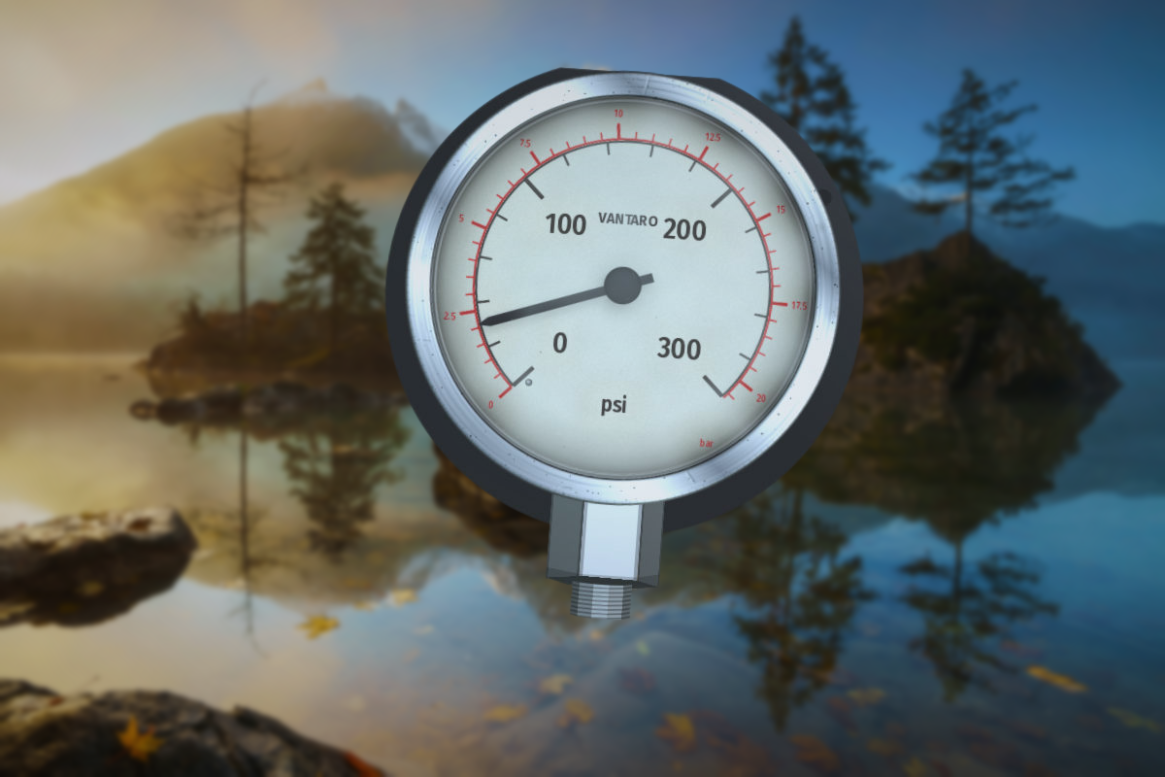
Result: 30 (psi)
